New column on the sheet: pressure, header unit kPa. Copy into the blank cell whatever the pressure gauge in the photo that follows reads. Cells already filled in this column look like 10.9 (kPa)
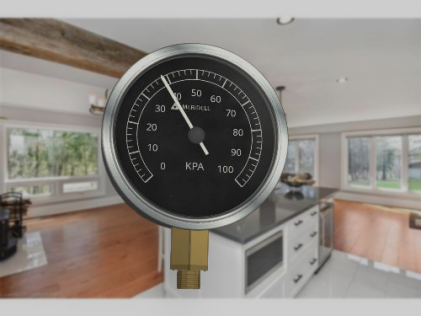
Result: 38 (kPa)
